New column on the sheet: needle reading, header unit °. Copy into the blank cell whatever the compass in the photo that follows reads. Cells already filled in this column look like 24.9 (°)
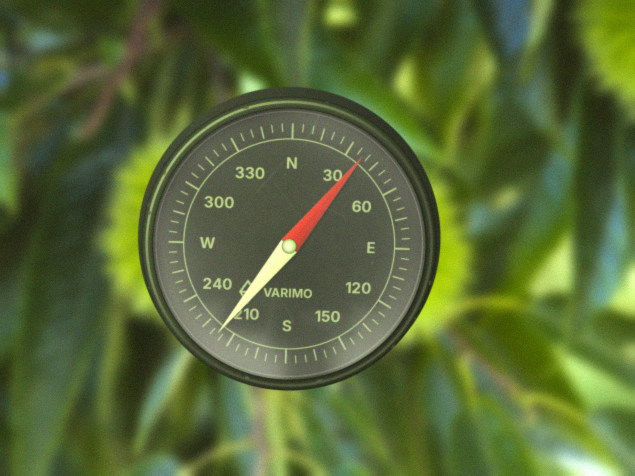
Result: 37.5 (°)
